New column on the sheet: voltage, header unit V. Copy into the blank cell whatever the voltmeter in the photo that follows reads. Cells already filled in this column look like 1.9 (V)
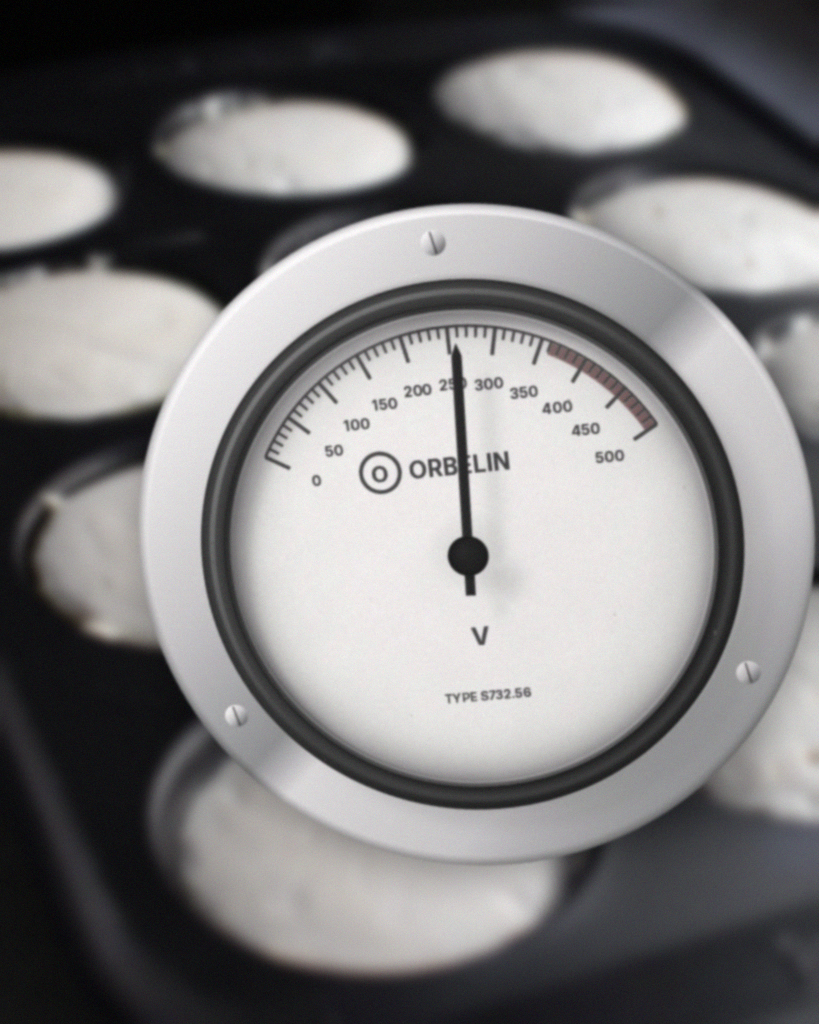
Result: 260 (V)
